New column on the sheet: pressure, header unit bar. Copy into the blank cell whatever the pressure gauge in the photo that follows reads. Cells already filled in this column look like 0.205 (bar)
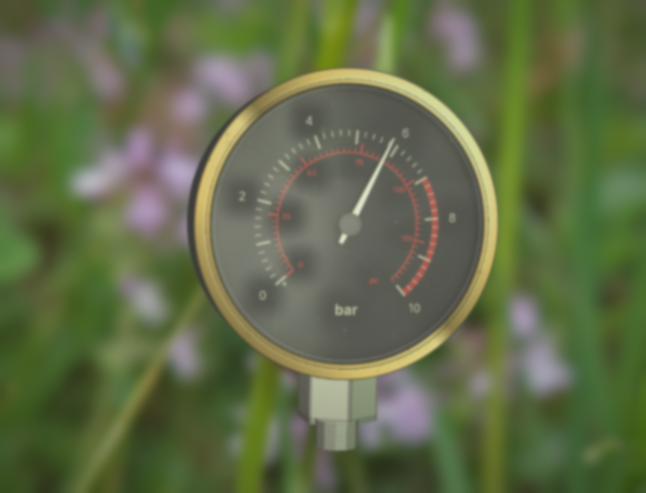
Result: 5.8 (bar)
